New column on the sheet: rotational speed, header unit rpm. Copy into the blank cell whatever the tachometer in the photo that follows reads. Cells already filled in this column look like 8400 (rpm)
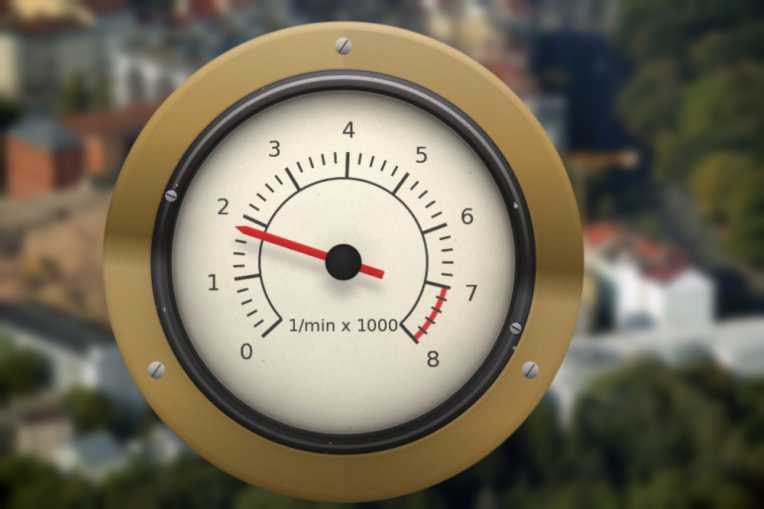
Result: 1800 (rpm)
